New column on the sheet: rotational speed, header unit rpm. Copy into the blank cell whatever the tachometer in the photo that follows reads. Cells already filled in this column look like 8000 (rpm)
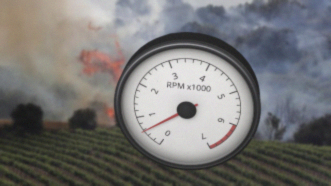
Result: 600 (rpm)
